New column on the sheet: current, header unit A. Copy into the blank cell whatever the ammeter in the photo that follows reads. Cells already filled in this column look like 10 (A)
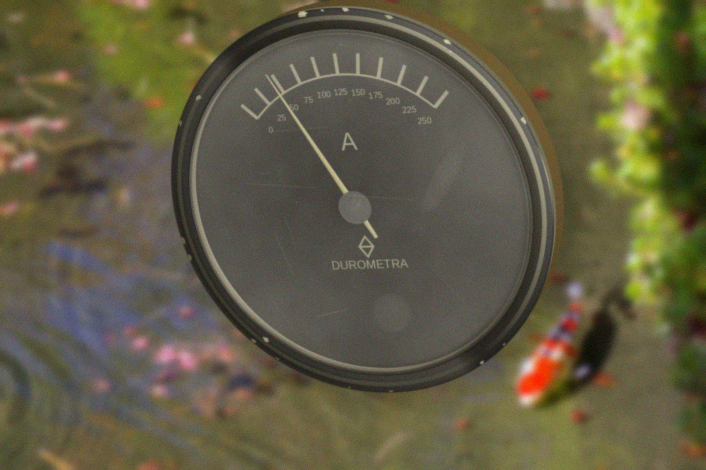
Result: 50 (A)
